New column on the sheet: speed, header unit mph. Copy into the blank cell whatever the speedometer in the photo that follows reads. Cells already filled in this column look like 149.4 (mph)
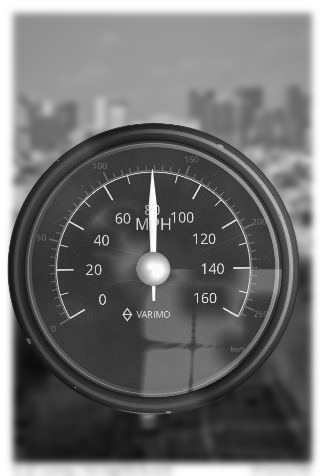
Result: 80 (mph)
